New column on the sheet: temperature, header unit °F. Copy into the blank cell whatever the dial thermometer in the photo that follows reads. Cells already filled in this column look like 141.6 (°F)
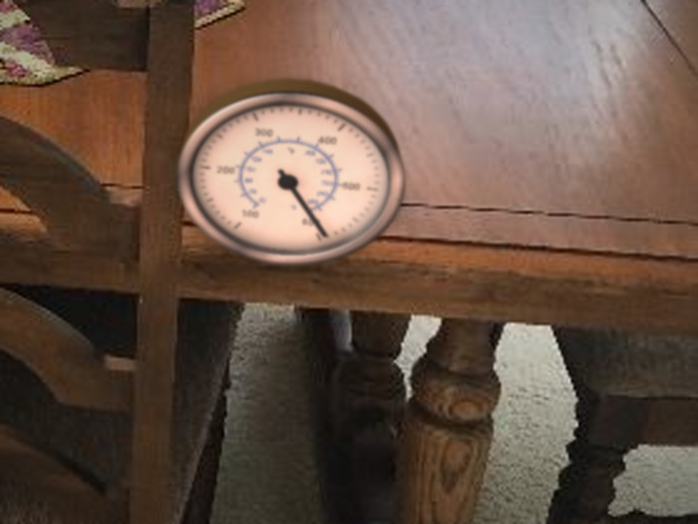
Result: 590 (°F)
